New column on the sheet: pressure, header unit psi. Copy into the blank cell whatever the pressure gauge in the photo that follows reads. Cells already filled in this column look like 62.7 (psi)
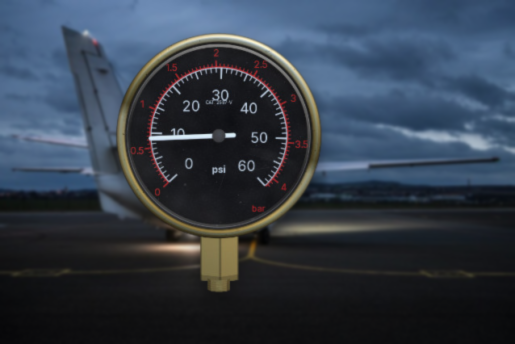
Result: 9 (psi)
